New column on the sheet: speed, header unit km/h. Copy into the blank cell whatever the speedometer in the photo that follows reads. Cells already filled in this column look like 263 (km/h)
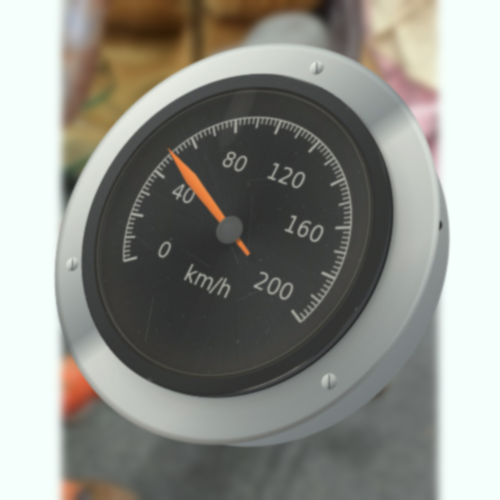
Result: 50 (km/h)
